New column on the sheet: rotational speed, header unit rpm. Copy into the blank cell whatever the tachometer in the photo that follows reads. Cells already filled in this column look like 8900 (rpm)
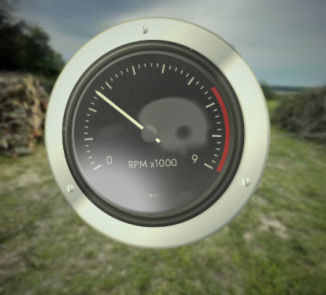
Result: 2600 (rpm)
